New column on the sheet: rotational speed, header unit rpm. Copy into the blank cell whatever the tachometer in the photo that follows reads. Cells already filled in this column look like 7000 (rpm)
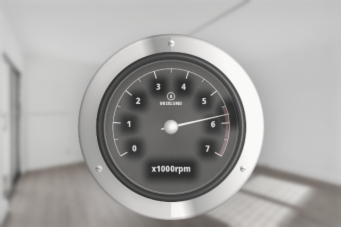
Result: 5750 (rpm)
